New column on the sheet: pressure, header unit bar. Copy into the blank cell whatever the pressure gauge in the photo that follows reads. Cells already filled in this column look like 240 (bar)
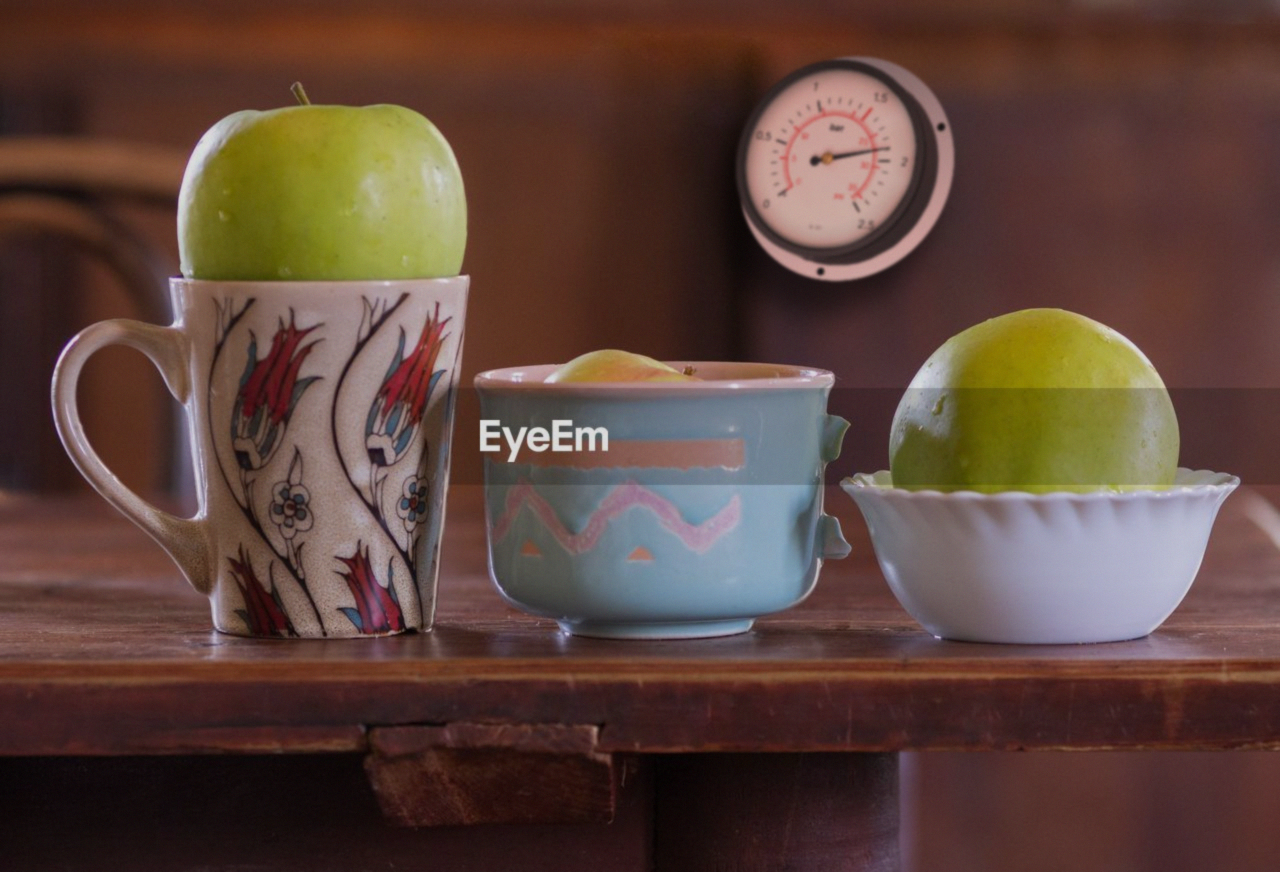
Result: 1.9 (bar)
